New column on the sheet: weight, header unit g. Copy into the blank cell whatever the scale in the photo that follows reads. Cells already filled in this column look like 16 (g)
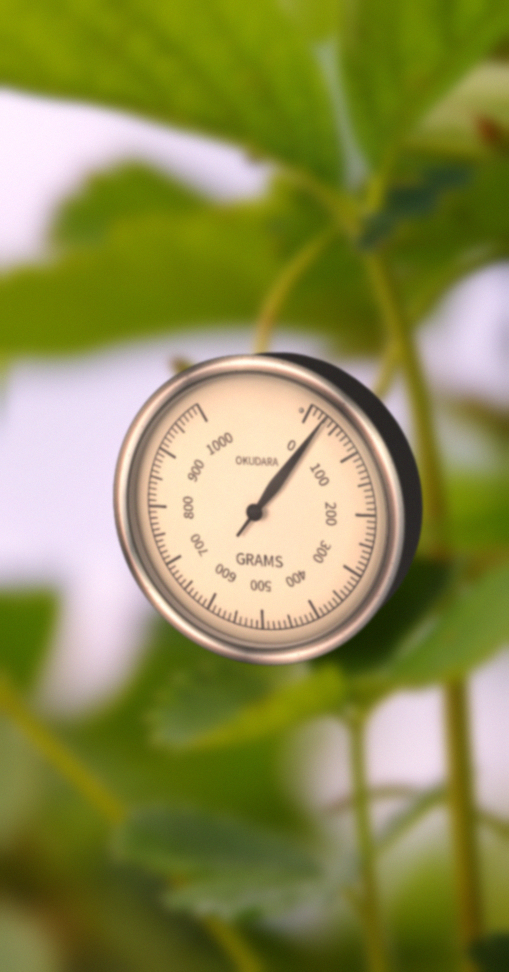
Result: 30 (g)
